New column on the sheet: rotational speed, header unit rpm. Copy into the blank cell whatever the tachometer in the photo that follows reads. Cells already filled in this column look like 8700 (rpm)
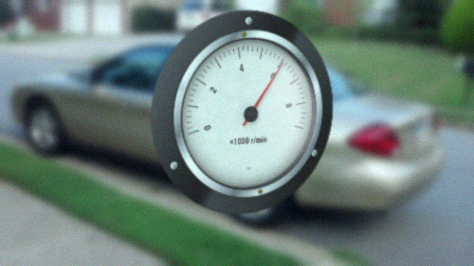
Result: 6000 (rpm)
